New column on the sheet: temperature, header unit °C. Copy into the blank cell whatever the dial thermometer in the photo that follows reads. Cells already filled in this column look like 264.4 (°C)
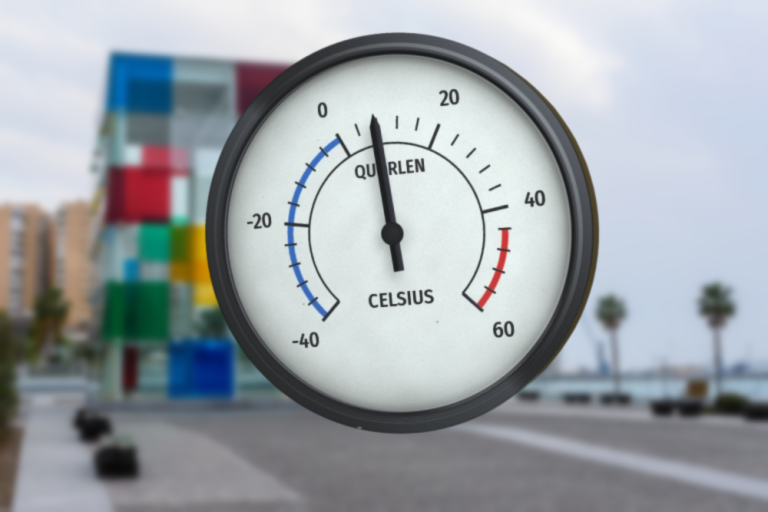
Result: 8 (°C)
